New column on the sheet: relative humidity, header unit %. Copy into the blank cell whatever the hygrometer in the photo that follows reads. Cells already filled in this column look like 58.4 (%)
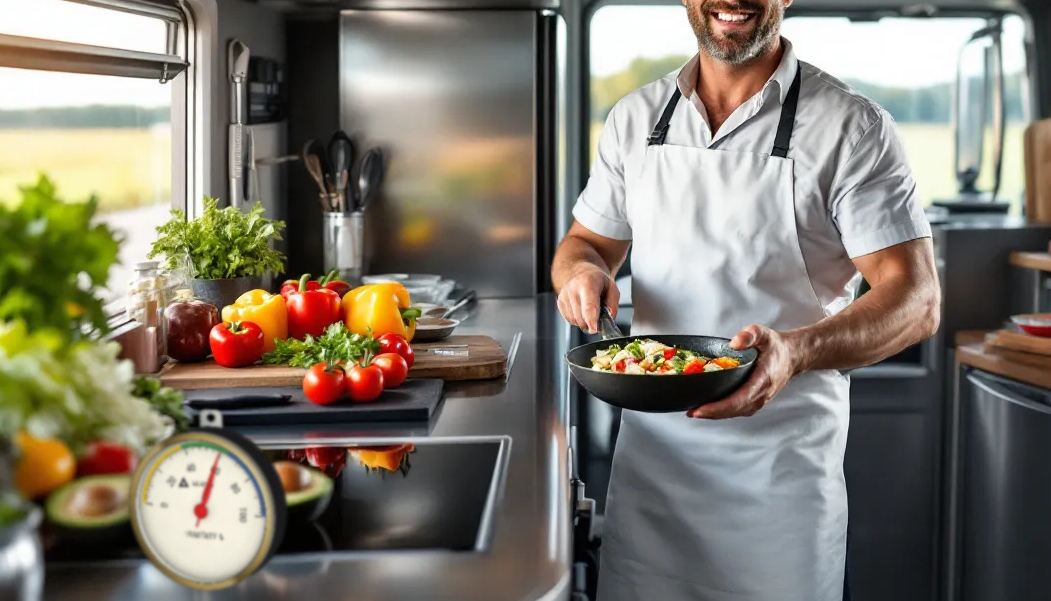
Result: 60 (%)
